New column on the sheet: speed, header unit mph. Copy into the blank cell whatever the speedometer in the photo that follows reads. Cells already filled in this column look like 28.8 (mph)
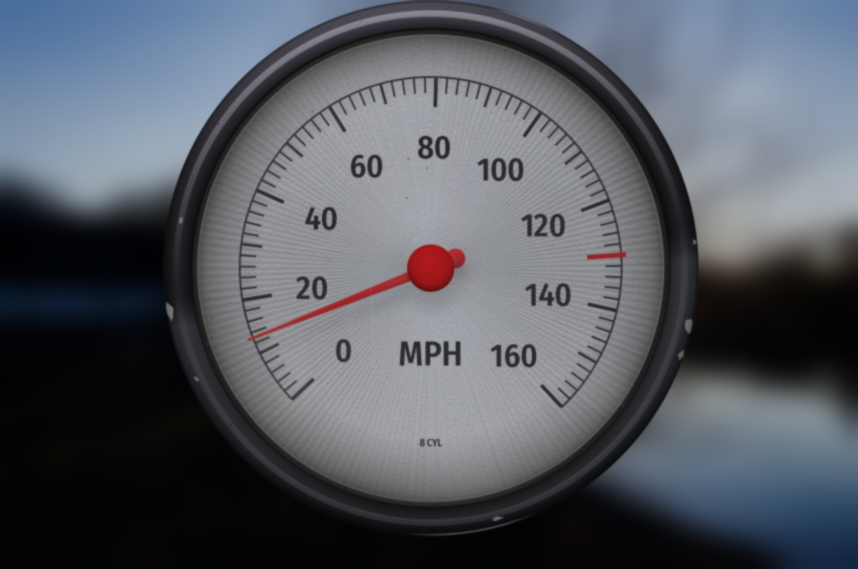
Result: 13 (mph)
